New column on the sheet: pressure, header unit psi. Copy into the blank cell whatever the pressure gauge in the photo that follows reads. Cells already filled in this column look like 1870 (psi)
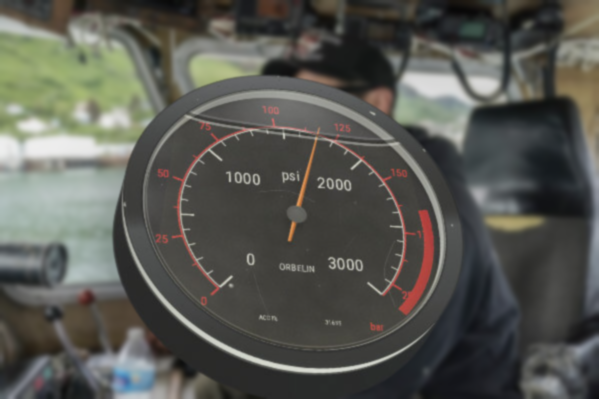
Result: 1700 (psi)
